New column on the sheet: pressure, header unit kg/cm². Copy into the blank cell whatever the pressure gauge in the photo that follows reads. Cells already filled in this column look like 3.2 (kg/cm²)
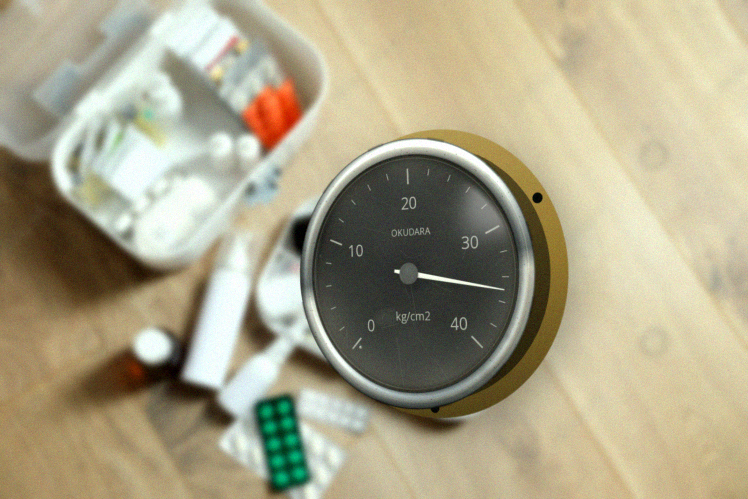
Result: 35 (kg/cm²)
